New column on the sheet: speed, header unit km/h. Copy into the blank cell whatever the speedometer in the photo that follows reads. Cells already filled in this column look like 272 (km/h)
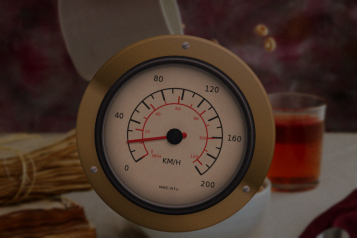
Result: 20 (km/h)
